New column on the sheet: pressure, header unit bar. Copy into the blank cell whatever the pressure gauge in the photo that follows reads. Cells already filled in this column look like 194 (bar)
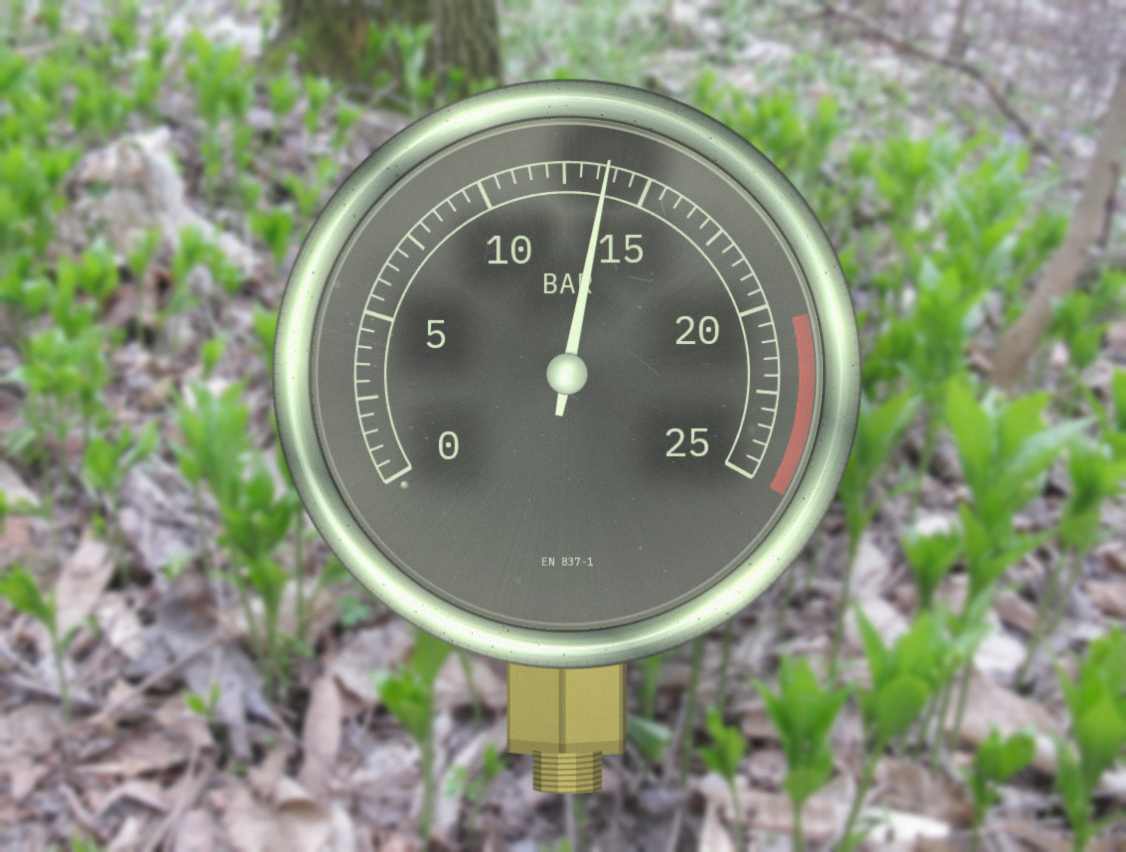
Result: 13.75 (bar)
